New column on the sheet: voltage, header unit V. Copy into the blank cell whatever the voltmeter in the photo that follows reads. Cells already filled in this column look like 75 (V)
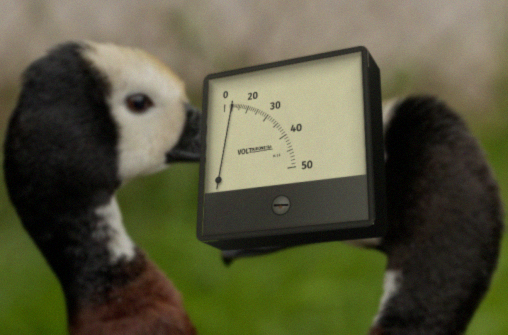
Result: 10 (V)
